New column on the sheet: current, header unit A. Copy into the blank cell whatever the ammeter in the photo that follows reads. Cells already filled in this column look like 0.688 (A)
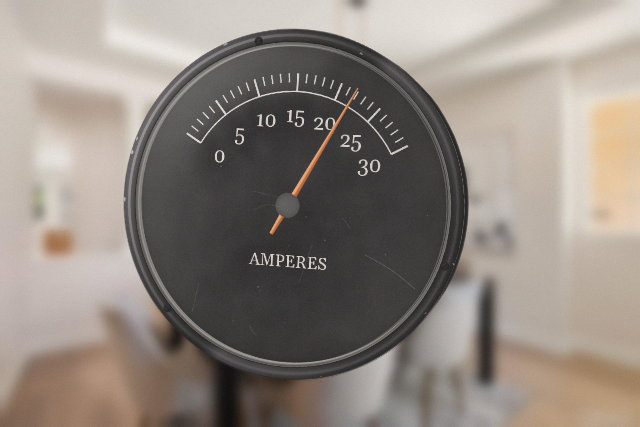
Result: 22 (A)
